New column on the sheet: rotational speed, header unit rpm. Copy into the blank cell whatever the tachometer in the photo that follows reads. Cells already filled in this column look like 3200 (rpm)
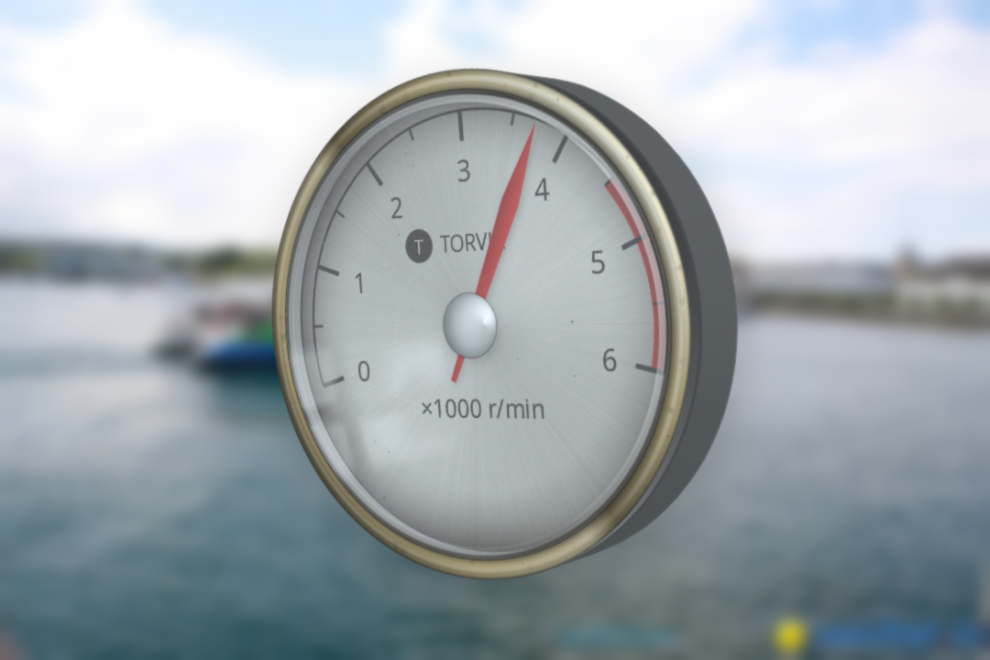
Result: 3750 (rpm)
